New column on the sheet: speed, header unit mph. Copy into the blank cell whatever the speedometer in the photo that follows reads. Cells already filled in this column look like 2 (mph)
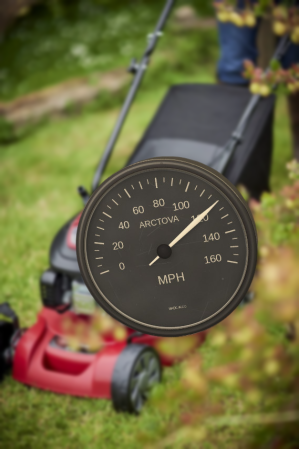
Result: 120 (mph)
